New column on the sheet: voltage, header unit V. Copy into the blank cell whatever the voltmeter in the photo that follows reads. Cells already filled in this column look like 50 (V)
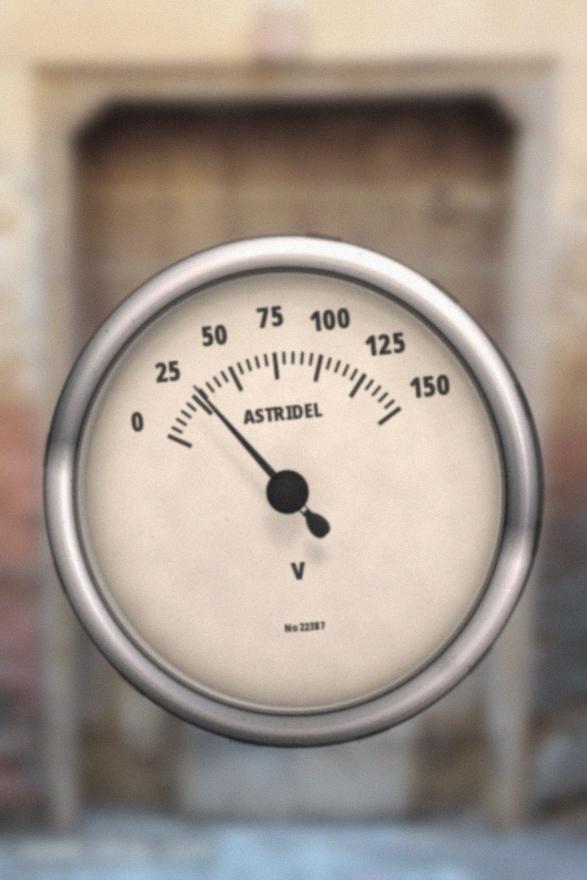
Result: 30 (V)
